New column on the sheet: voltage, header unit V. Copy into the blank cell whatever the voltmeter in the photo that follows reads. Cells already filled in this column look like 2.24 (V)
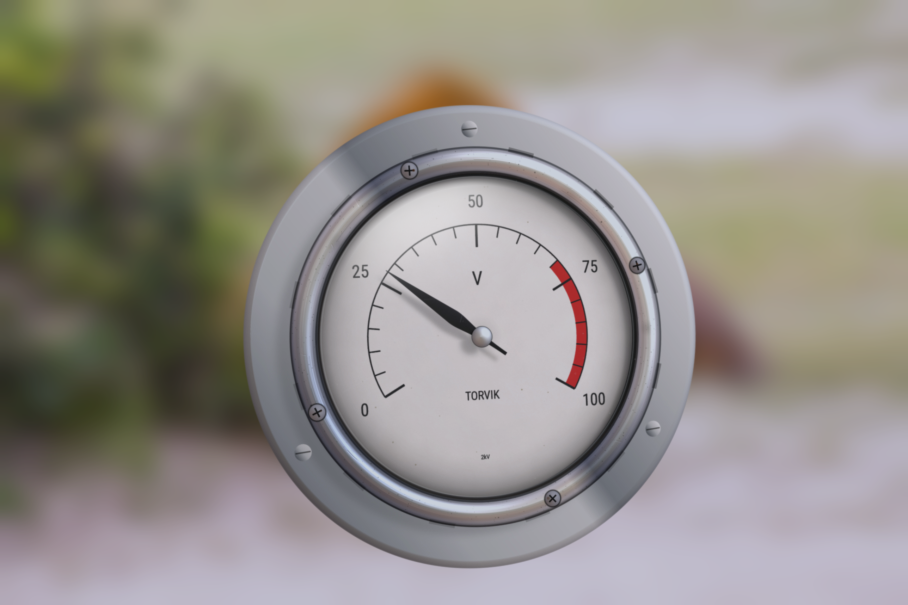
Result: 27.5 (V)
